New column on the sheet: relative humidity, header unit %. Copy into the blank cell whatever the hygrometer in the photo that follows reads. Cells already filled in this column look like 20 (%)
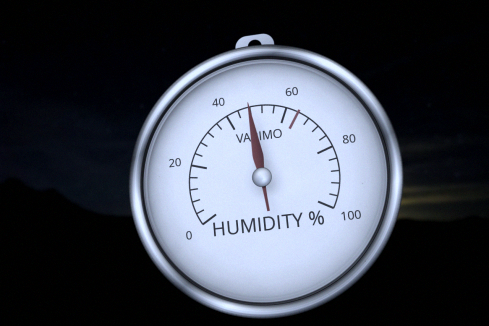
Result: 48 (%)
